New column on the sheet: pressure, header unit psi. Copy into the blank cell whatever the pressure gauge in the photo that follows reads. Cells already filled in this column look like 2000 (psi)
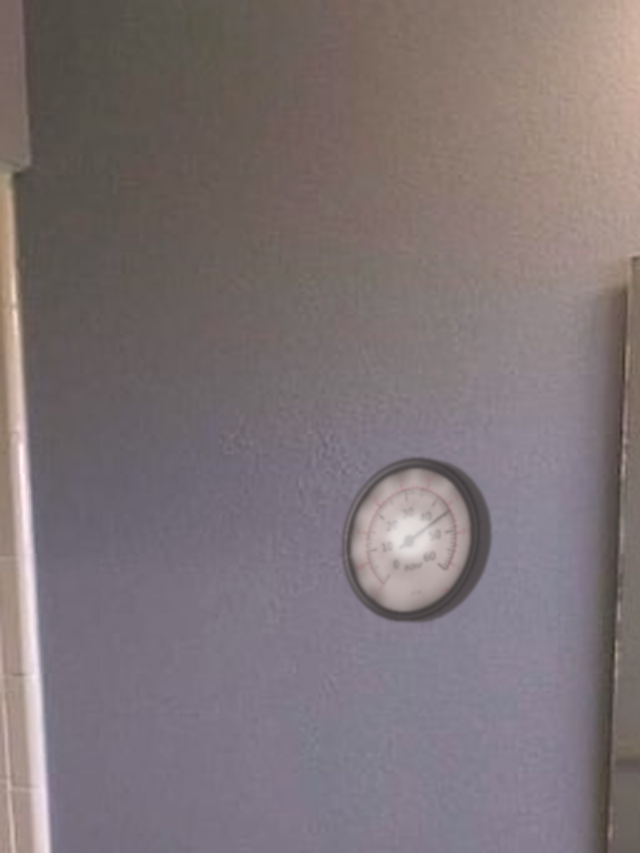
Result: 45 (psi)
